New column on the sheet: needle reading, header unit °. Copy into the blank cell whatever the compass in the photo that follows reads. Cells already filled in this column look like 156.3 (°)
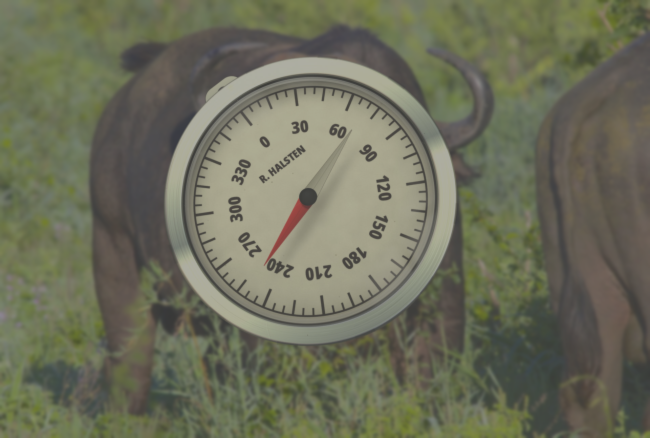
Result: 250 (°)
